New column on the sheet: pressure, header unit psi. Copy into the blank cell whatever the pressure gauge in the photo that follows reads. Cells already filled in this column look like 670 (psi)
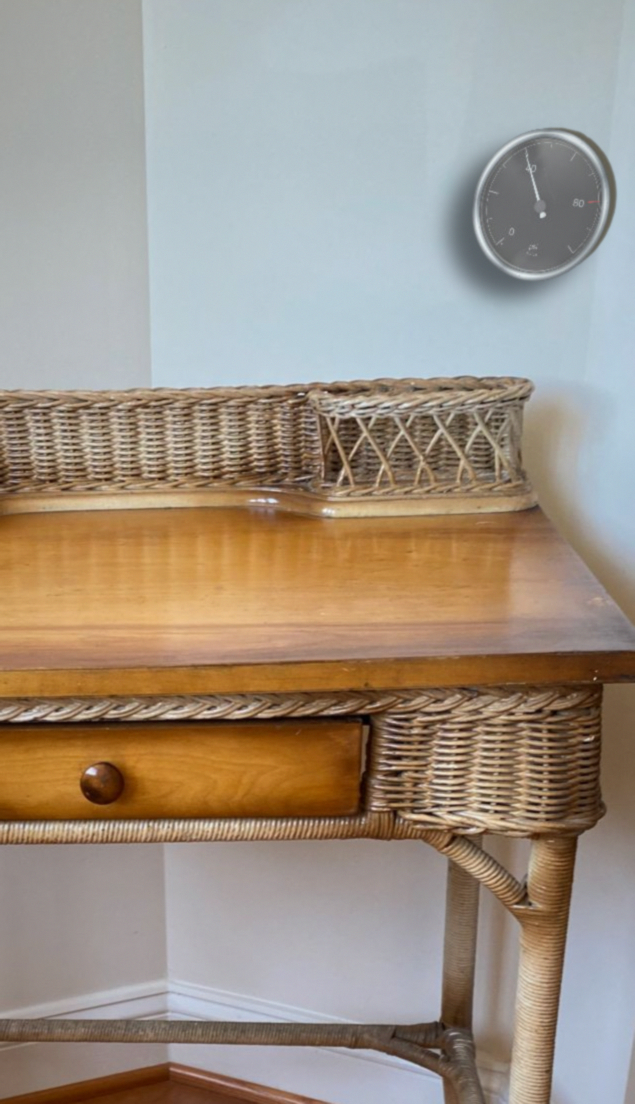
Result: 40 (psi)
